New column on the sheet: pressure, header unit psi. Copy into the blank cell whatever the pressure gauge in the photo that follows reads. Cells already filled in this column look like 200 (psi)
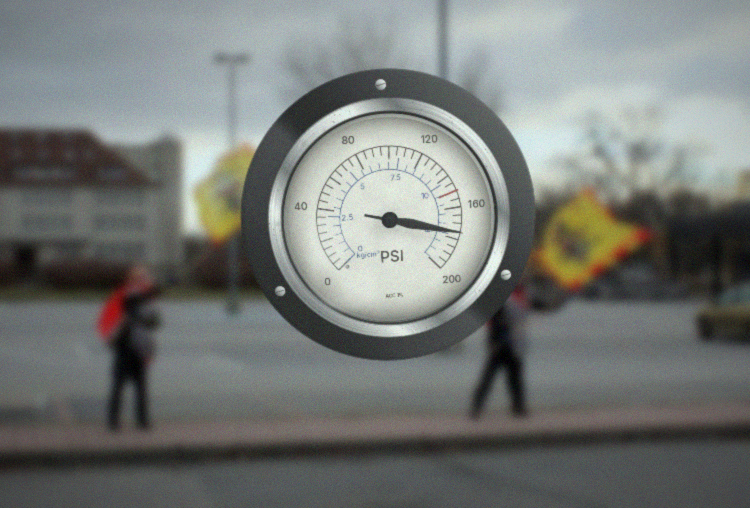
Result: 175 (psi)
